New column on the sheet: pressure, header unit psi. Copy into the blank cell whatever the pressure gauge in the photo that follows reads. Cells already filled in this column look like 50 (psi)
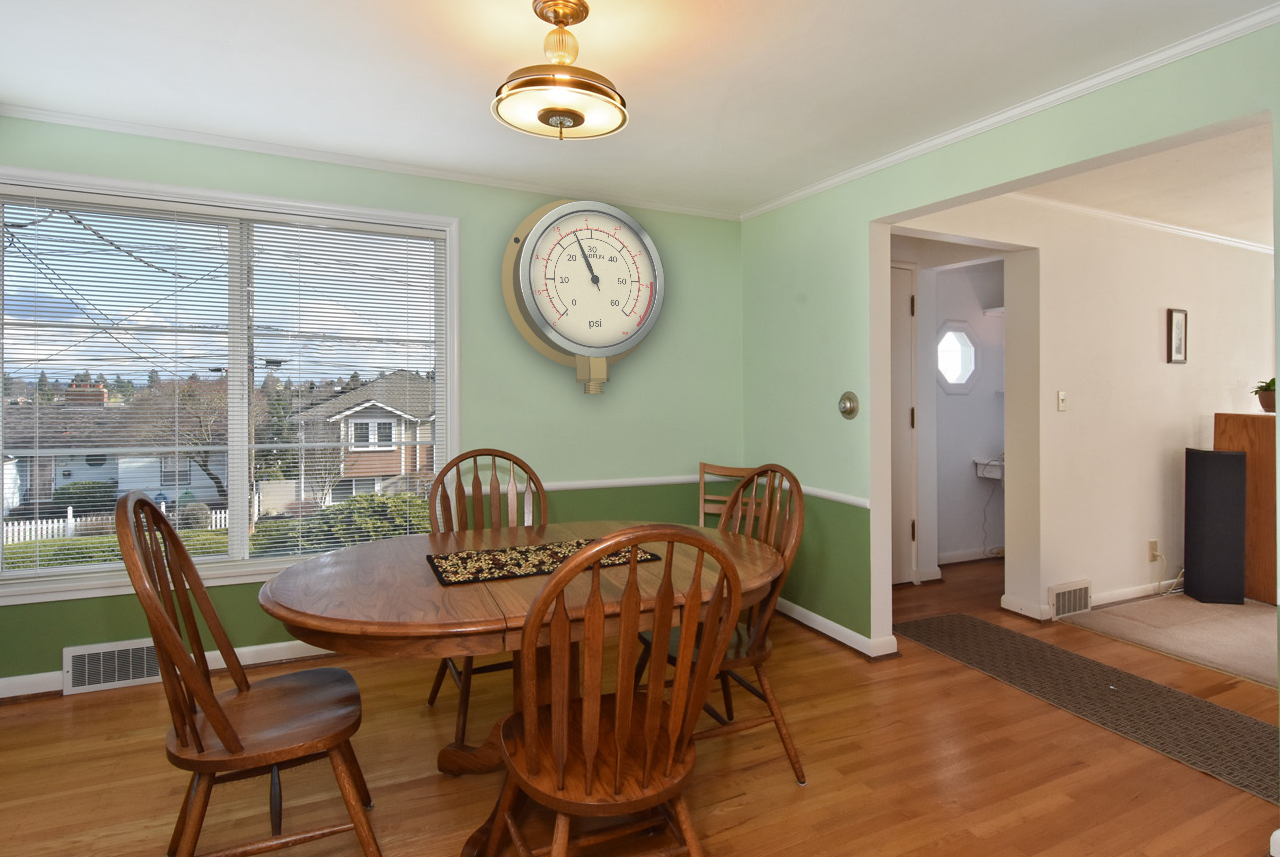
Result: 25 (psi)
